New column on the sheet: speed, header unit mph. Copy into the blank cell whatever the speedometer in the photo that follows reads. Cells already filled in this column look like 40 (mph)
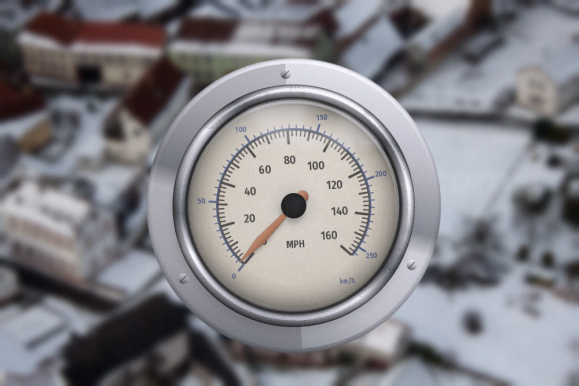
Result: 2 (mph)
